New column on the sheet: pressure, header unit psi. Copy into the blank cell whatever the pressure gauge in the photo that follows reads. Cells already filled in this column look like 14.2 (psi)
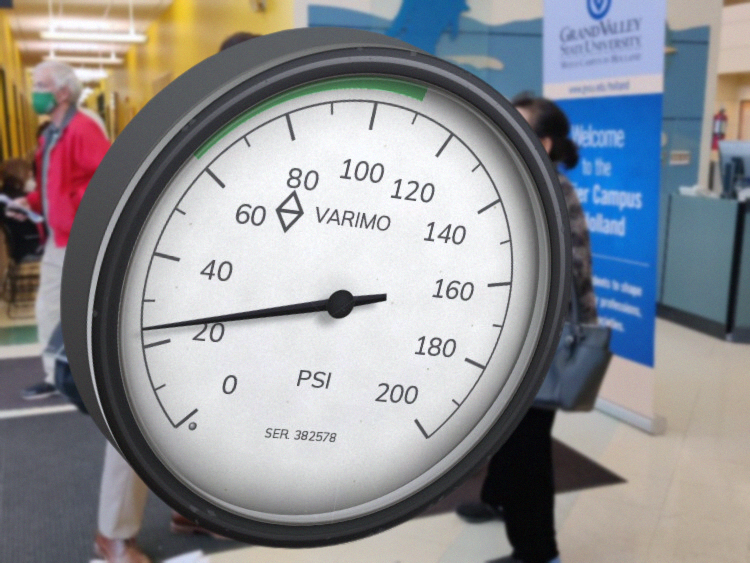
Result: 25 (psi)
